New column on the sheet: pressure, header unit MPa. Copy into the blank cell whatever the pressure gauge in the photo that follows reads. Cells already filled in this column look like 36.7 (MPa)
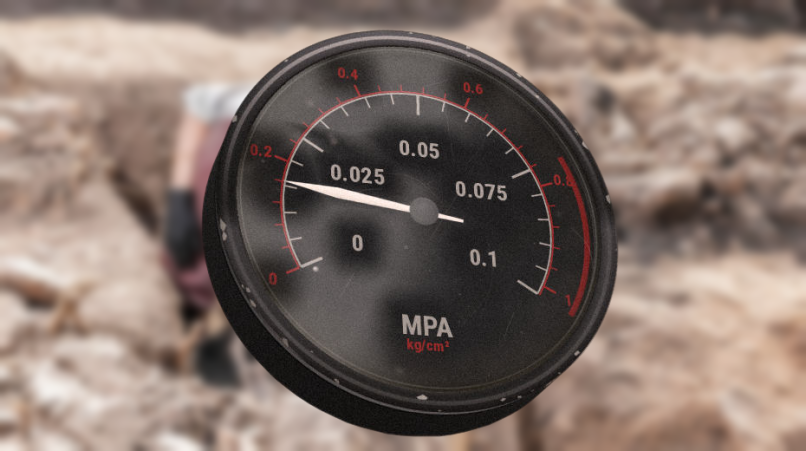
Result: 0.015 (MPa)
